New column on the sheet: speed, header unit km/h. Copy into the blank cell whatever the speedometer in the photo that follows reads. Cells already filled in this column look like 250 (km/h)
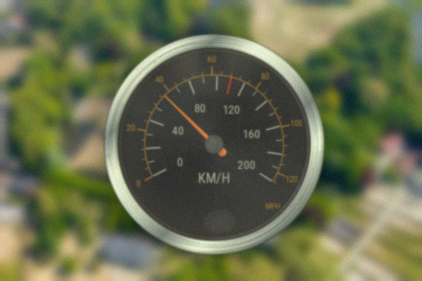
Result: 60 (km/h)
